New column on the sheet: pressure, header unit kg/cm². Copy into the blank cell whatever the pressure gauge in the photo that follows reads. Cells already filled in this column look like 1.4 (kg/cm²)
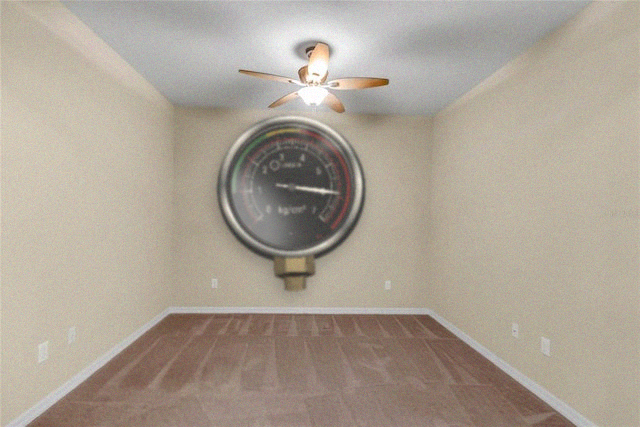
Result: 6 (kg/cm²)
